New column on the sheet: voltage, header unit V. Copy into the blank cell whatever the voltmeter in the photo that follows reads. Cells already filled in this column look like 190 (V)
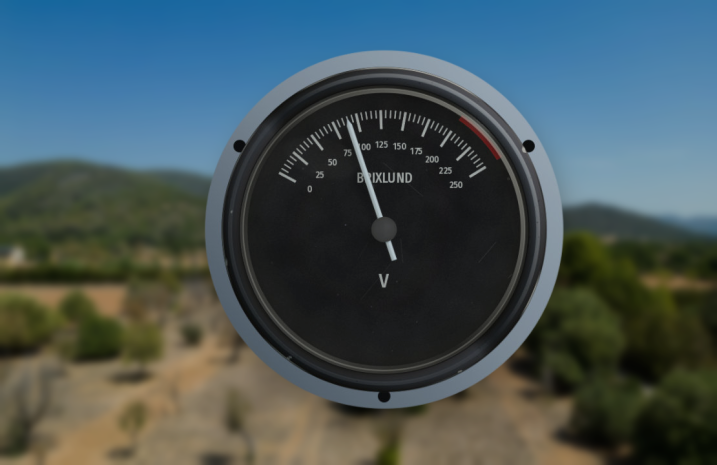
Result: 90 (V)
